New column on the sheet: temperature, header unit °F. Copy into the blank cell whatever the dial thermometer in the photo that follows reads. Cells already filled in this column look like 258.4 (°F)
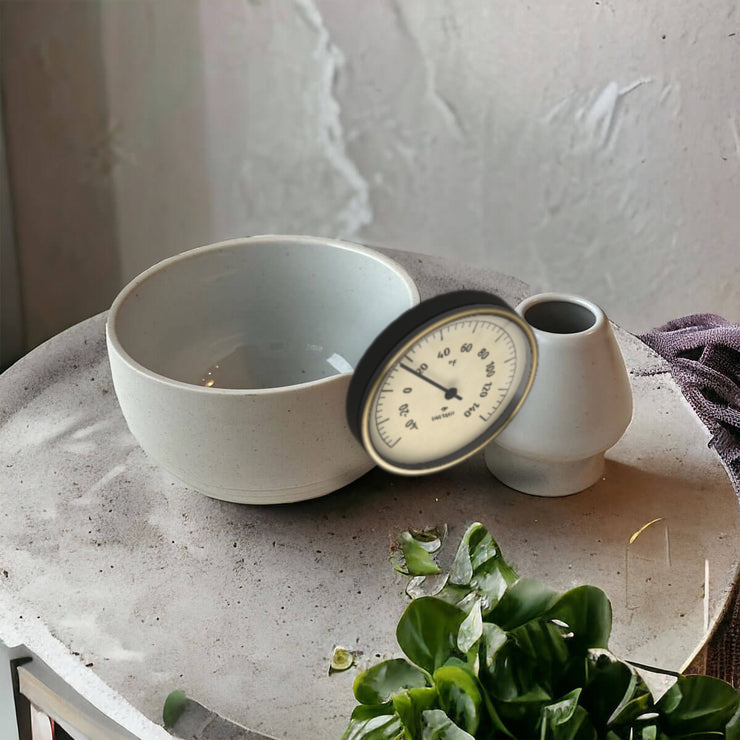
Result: 16 (°F)
